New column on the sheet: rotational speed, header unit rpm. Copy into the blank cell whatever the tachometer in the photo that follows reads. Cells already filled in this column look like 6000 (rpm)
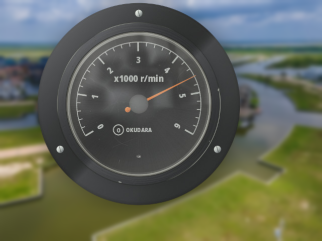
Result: 4600 (rpm)
